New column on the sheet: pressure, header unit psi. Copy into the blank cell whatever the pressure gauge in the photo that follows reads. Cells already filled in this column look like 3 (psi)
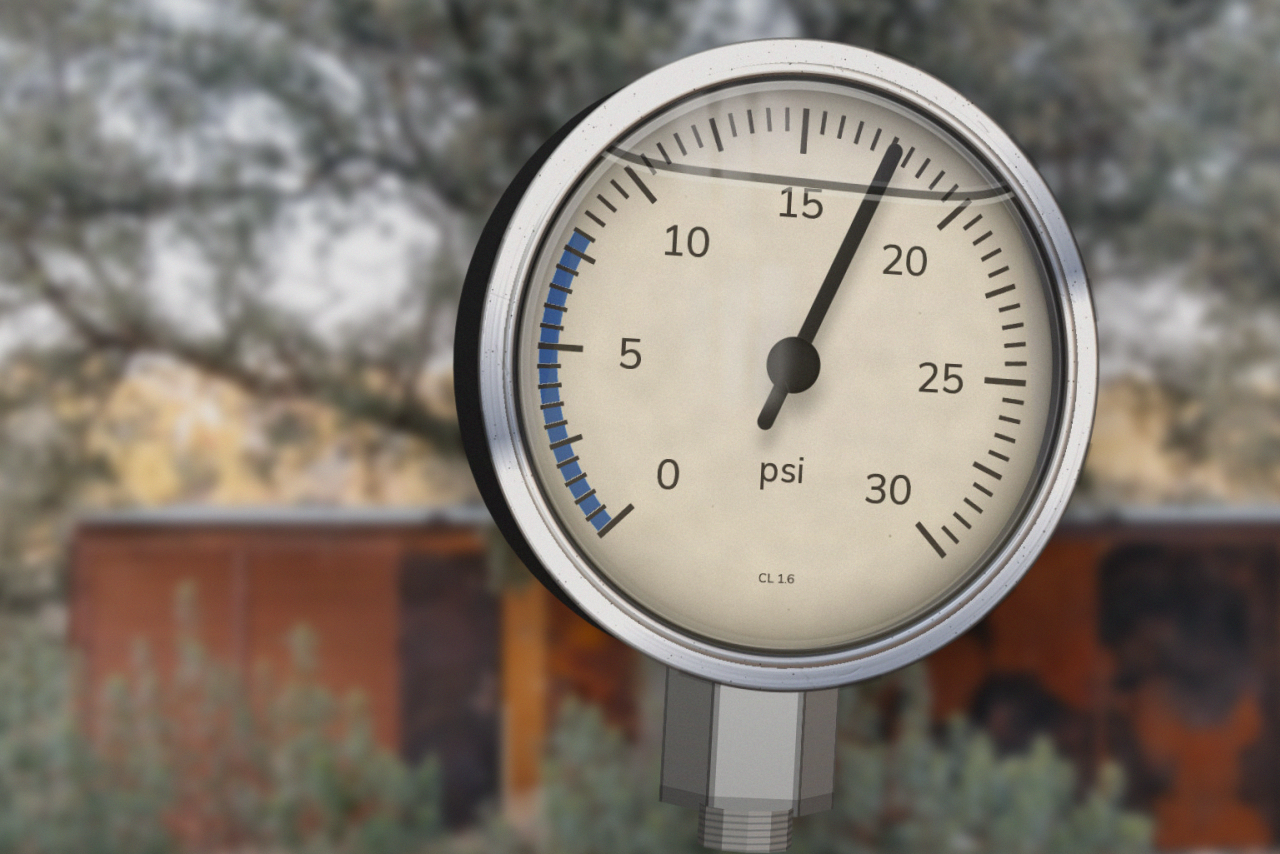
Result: 17.5 (psi)
